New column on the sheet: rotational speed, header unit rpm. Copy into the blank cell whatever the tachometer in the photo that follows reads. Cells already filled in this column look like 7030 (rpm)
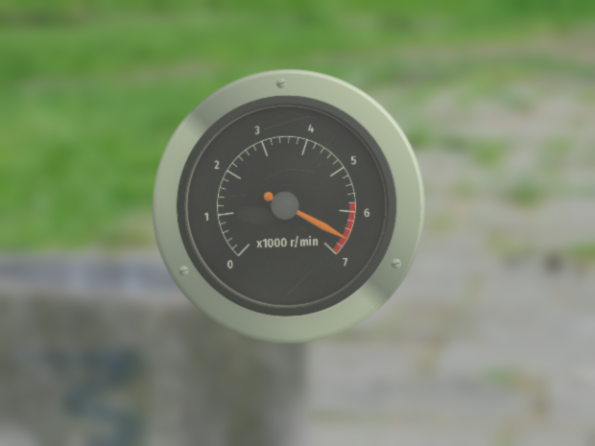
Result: 6600 (rpm)
